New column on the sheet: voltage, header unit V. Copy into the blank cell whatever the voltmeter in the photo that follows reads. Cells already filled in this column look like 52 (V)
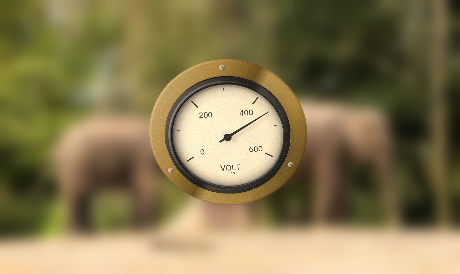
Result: 450 (V)
